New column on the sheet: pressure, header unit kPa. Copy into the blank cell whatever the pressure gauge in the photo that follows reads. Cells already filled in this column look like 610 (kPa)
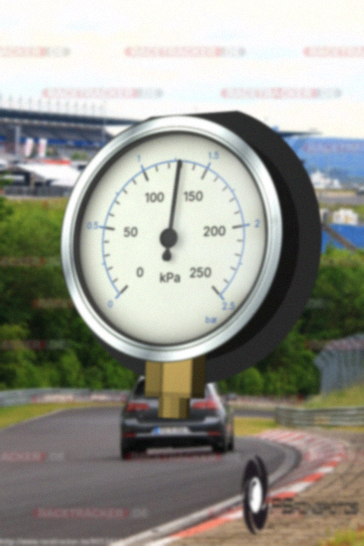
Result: 130 (kPa)
